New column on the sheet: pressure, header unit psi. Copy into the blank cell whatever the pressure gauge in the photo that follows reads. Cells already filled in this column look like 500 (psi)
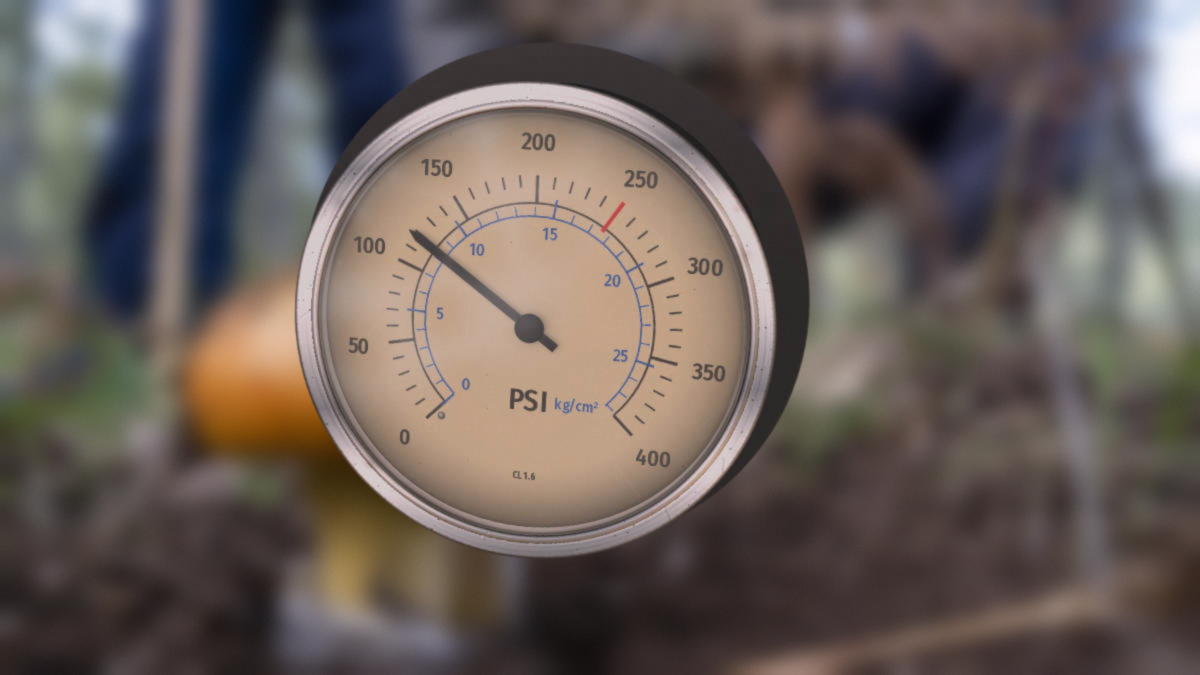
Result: 120 (psi)
